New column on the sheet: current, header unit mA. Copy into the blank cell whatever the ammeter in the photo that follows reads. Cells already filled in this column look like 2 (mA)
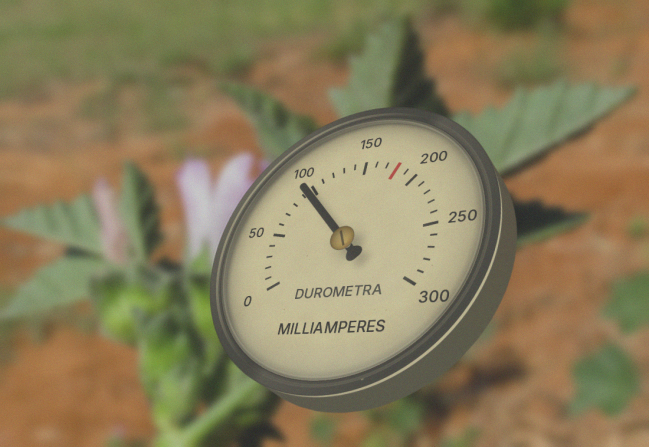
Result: 95 (mA)
